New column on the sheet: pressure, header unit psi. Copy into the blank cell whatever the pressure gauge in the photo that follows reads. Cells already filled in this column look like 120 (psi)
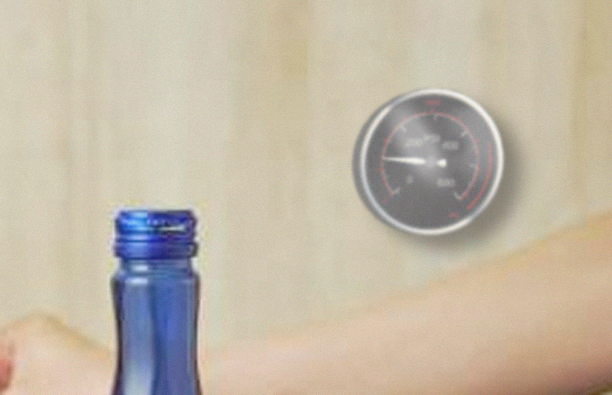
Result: 100 (psi)
